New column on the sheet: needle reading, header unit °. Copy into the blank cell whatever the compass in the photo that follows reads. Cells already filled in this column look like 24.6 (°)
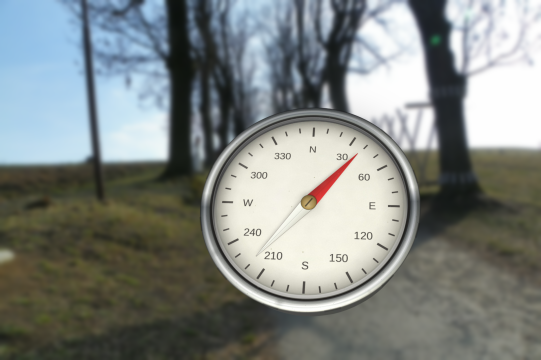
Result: 40 (°)
